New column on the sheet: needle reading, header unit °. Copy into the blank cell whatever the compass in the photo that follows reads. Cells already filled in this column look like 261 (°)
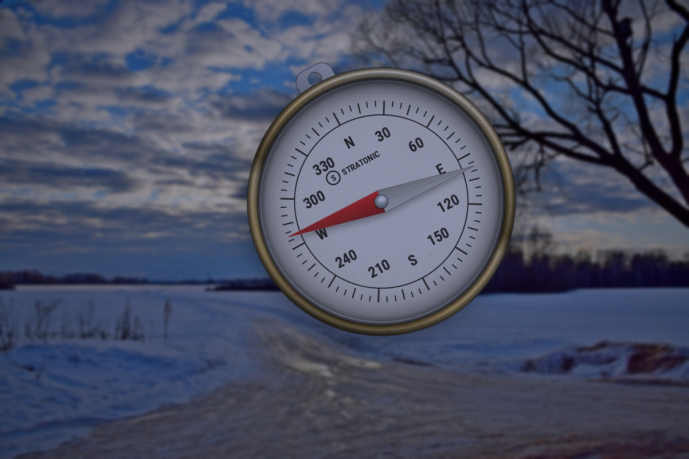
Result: 277.5 (°)
